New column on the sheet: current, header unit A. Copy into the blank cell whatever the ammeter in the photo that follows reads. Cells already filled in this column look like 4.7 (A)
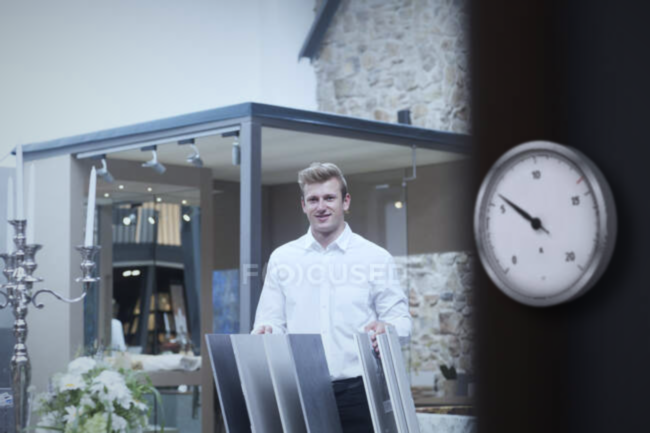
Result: 6 (A)
